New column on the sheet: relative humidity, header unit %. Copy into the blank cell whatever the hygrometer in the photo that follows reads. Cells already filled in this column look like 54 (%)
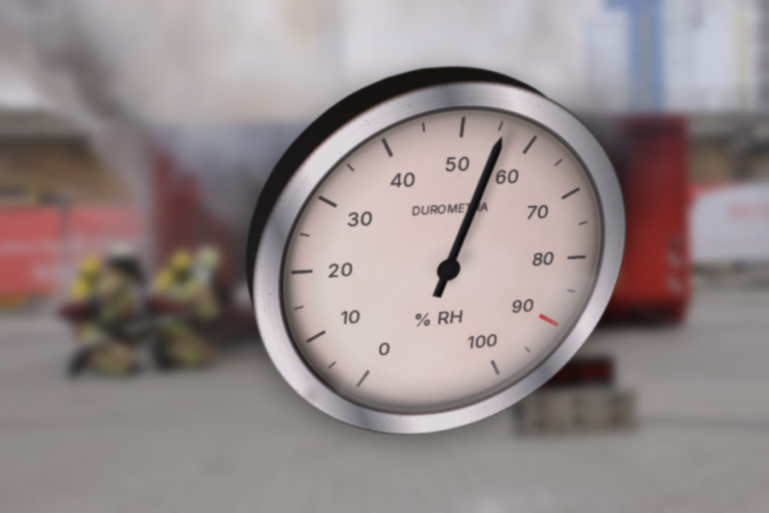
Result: 55 (%)
